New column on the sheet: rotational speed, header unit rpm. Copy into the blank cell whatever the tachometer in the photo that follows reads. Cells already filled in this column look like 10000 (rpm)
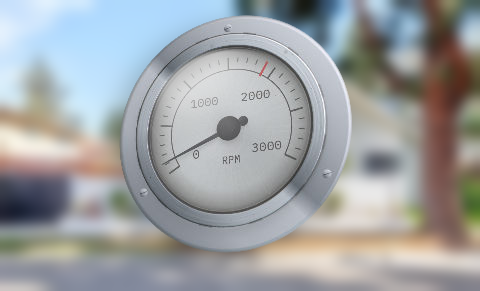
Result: 100 (rpm)
